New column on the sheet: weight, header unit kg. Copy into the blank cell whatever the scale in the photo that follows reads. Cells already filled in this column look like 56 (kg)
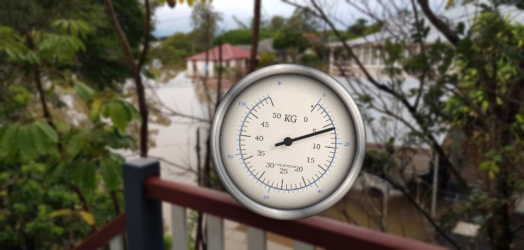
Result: 6 (kg)
